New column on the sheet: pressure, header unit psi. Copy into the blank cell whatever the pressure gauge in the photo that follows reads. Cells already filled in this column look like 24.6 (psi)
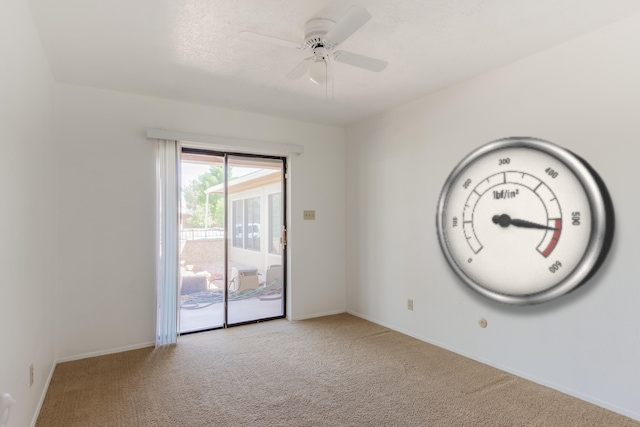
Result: 525 (psi)
